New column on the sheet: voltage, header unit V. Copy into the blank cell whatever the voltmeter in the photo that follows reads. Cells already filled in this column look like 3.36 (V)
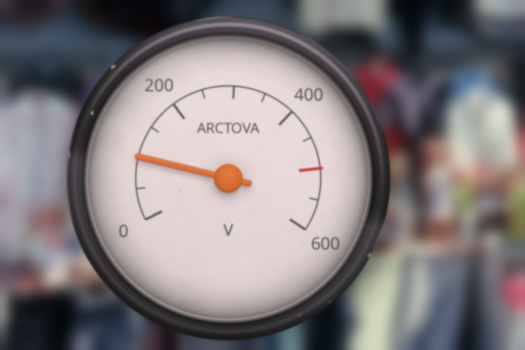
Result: 100 (V)
